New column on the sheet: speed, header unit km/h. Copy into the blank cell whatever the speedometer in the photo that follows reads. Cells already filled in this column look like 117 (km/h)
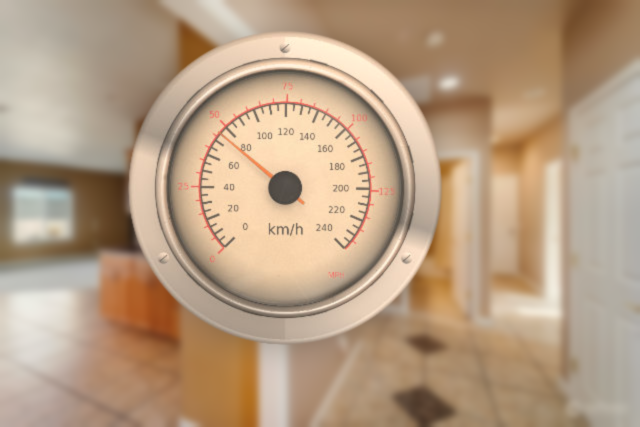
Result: 75 (km/h)
